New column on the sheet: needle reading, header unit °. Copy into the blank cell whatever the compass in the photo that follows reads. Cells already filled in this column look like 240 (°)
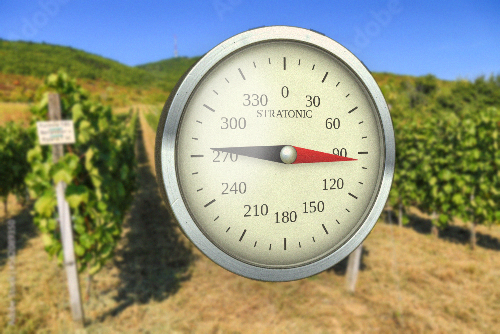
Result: 95 (°)
